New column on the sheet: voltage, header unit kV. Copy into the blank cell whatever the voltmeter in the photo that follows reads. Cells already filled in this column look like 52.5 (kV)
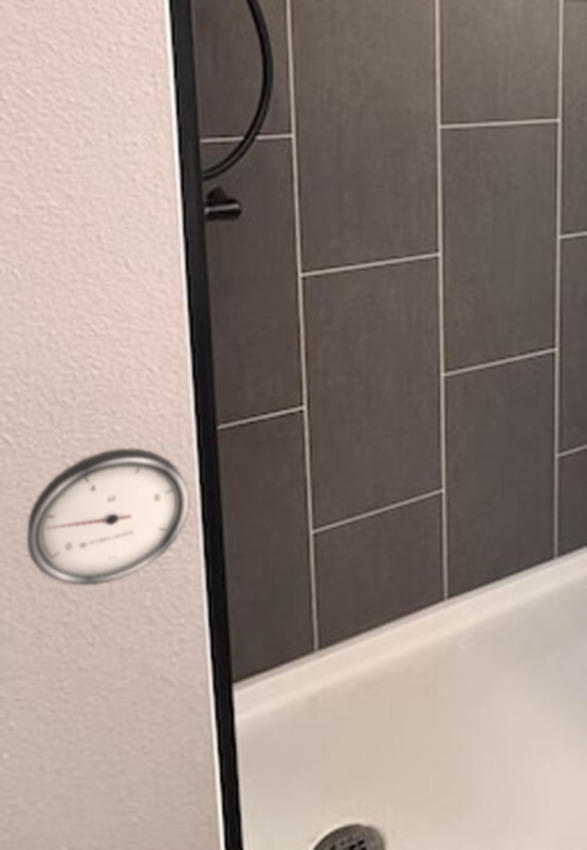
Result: 1.5 (kV)
